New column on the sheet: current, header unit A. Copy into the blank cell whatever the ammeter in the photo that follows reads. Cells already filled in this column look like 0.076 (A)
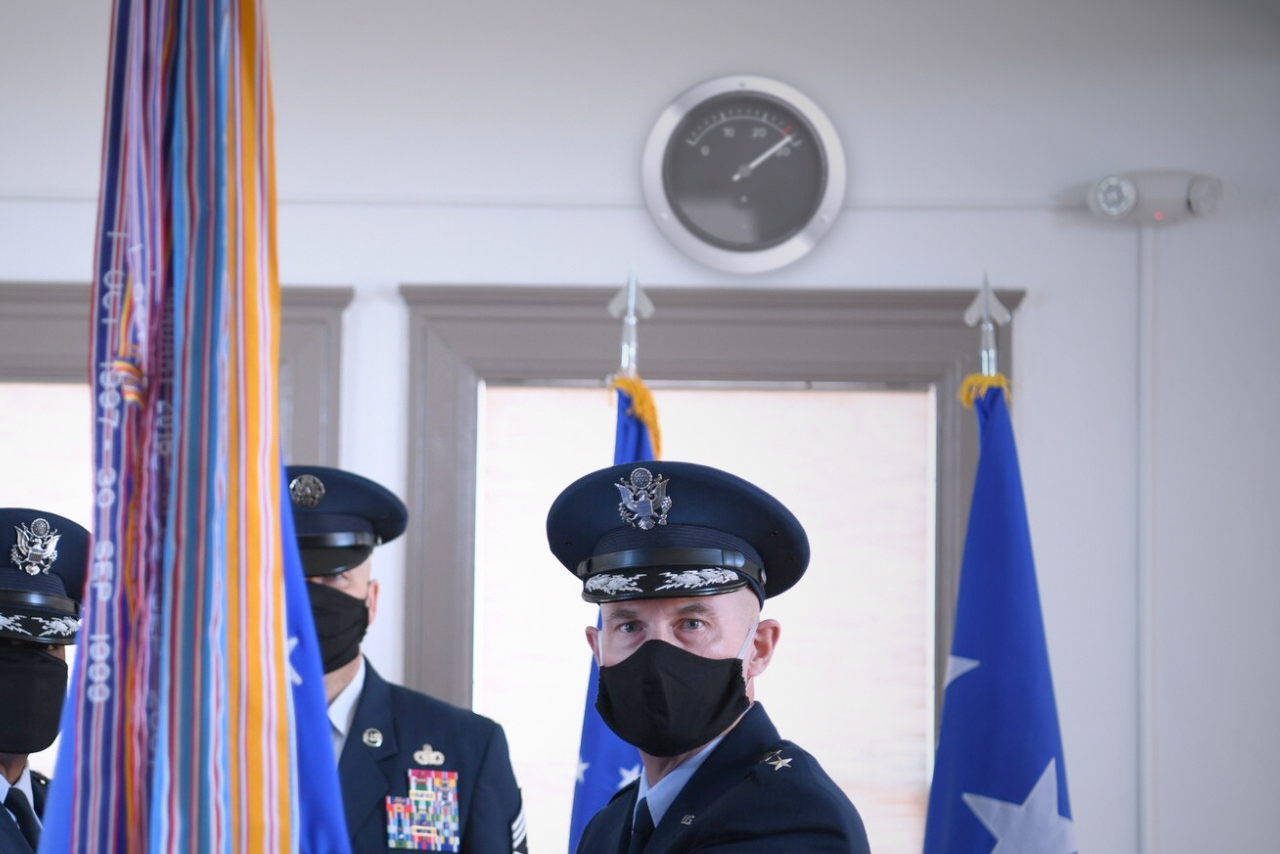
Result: 28 (A)
